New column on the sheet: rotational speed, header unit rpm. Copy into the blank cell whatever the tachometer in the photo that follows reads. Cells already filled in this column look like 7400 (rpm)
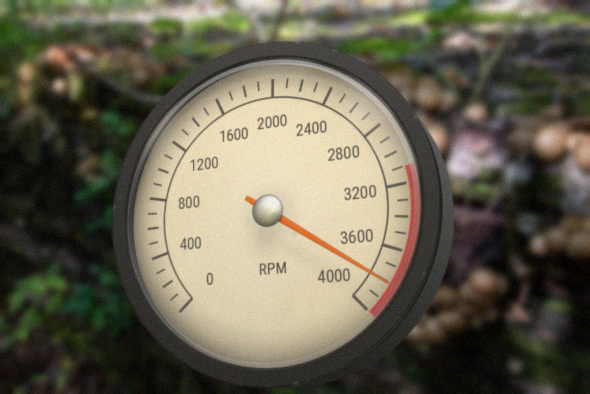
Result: 3800 (rpm)
